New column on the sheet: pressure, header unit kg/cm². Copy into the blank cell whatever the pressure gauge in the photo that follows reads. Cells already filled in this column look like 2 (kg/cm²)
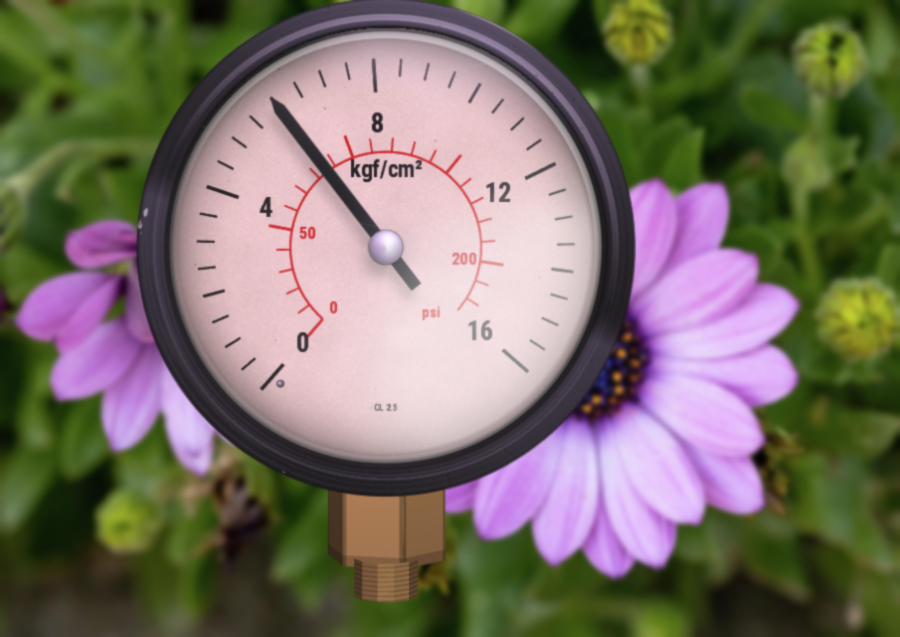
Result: 6 (kg/cm²)
